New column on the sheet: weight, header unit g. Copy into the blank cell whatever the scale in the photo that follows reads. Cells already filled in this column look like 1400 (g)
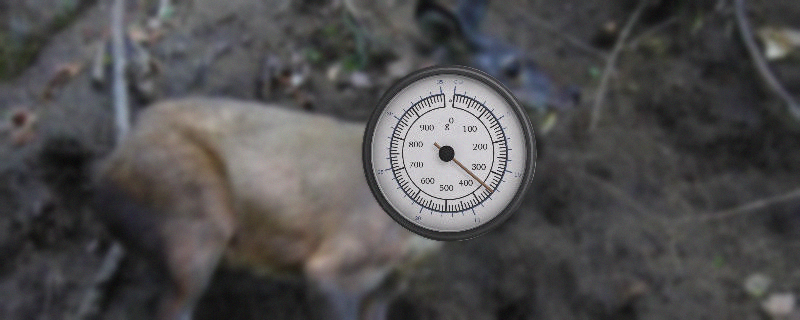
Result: 350 (g)
